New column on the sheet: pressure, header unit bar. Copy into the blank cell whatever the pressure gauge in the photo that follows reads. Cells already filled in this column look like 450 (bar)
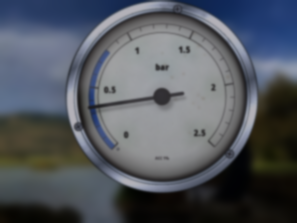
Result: 0.35 (bar)
